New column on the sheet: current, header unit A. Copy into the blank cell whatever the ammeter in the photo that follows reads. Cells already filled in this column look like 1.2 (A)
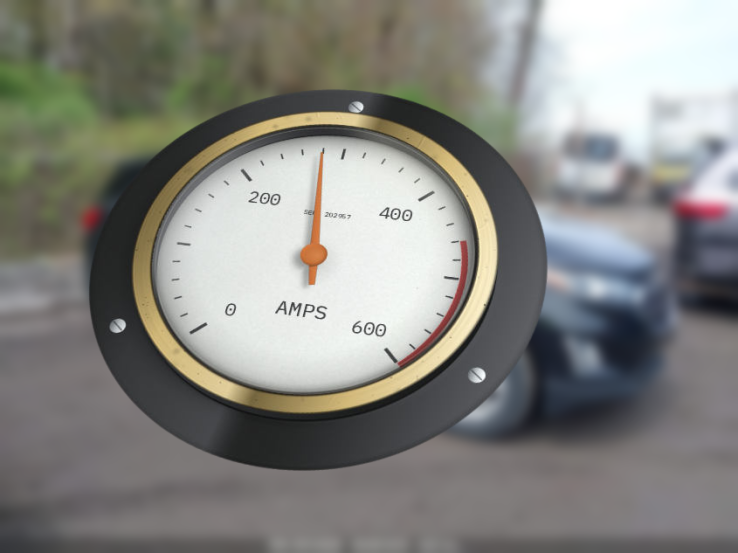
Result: 280 (A)
